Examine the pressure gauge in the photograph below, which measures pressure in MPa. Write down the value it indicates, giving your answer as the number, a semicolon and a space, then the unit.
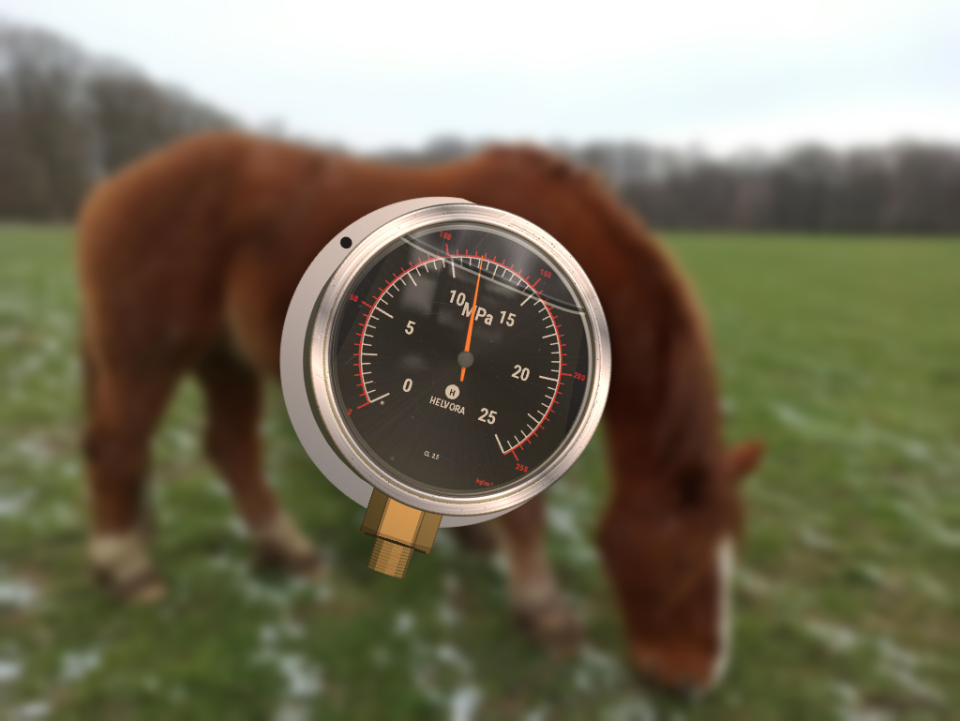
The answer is 11.5; MPa
